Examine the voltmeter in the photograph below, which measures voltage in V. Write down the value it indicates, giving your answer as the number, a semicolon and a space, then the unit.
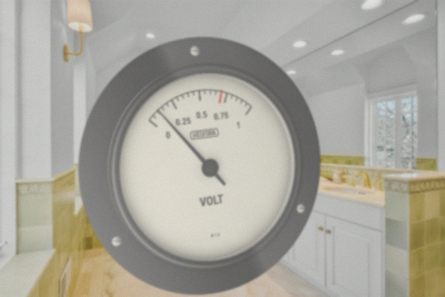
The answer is 0.1; V
